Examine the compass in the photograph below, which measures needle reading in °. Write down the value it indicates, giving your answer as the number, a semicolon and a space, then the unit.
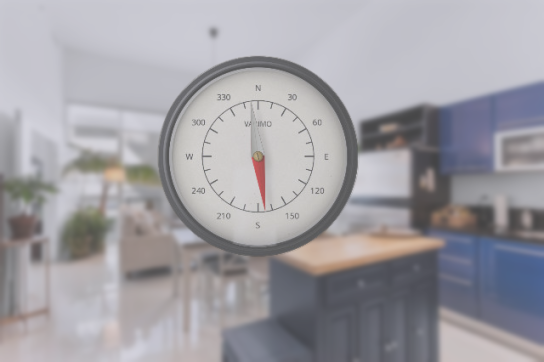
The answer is 172.5; °
